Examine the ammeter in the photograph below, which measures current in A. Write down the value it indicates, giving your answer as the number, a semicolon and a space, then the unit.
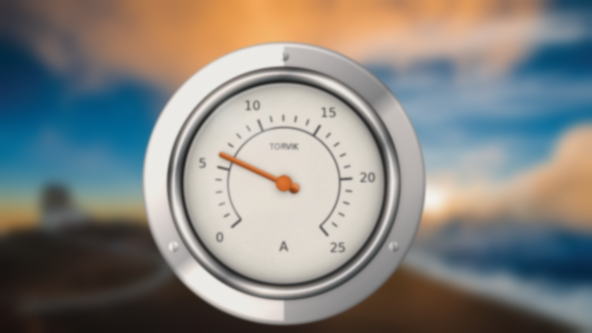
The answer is 6; A
